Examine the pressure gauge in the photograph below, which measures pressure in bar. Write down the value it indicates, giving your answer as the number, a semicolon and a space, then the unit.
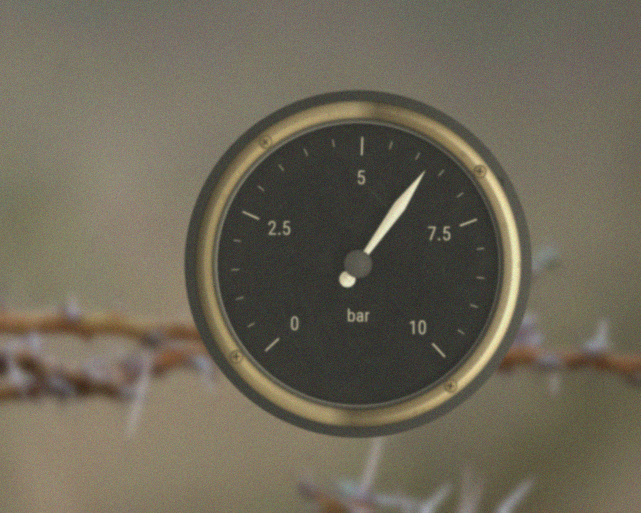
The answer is 6.25; bar
